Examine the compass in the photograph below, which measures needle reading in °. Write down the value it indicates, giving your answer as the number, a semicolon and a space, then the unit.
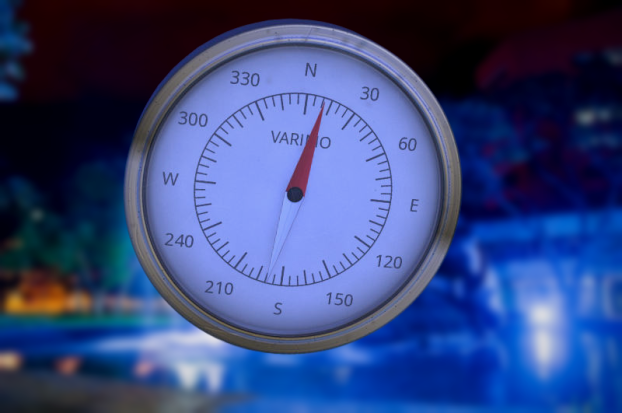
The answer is 10; °
